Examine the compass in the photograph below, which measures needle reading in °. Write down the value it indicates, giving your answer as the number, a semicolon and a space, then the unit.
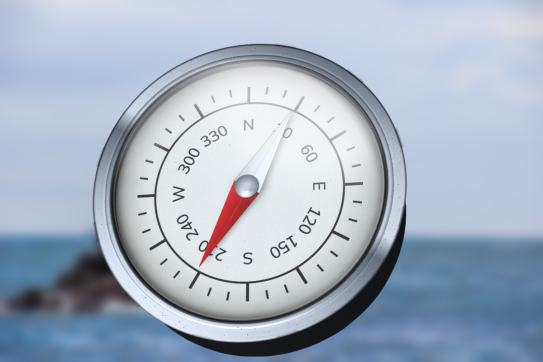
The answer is 210; °
